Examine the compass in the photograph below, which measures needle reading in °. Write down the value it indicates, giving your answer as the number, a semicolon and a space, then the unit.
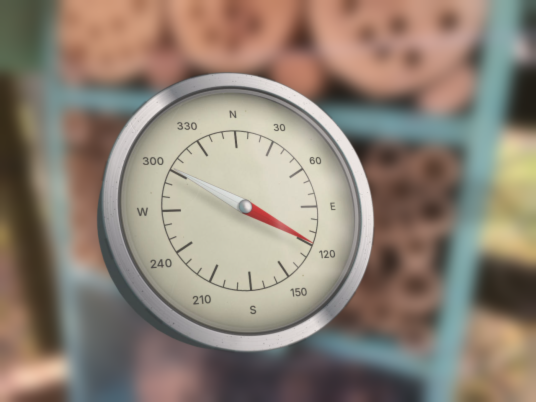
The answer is 120; °
